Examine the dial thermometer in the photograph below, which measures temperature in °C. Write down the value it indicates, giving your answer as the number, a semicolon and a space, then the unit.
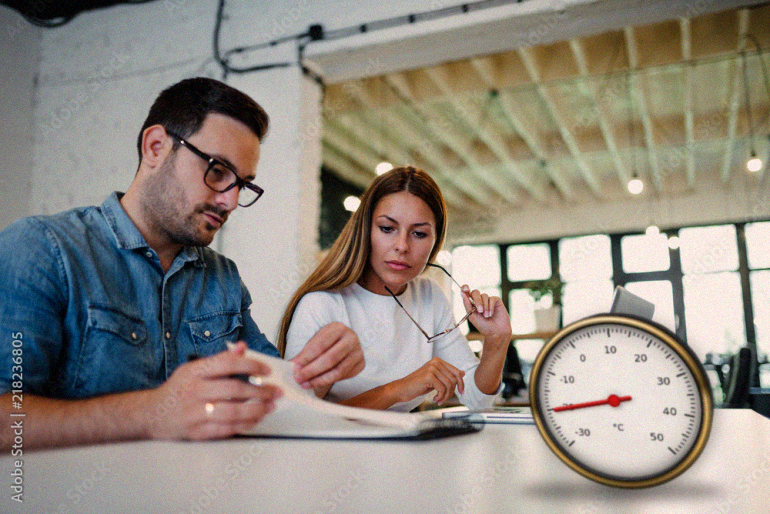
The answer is -20; °C
